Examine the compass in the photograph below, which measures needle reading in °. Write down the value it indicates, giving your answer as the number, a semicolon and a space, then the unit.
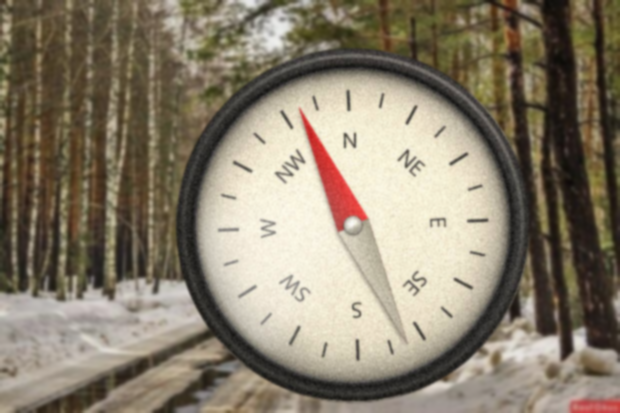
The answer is 337.5; °
